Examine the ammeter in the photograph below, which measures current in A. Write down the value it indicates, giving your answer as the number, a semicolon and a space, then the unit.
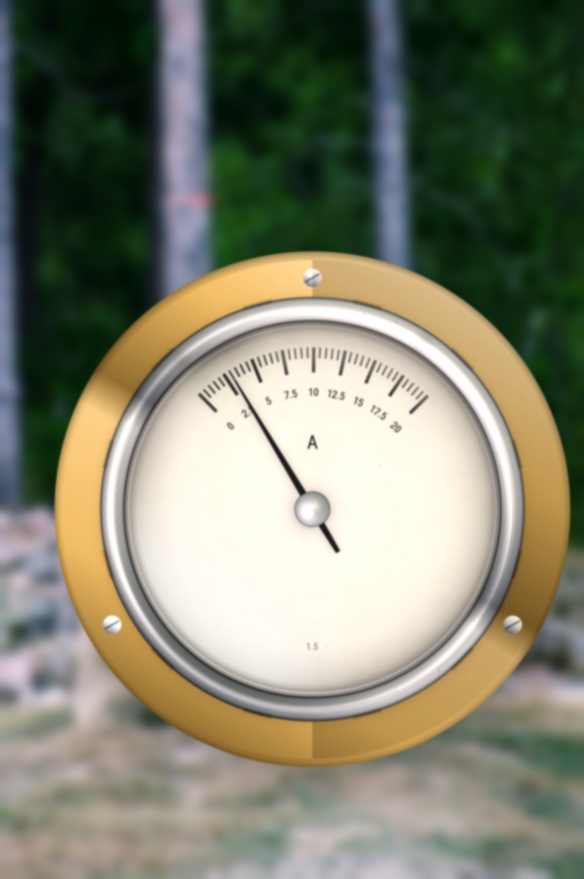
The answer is 3; A
